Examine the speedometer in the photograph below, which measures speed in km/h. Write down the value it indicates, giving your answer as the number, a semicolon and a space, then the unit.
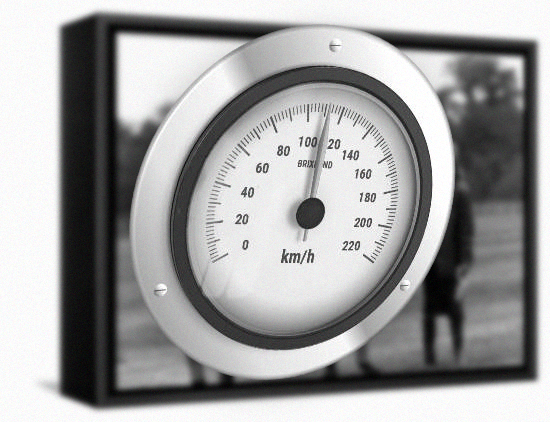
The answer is 110; km/h
